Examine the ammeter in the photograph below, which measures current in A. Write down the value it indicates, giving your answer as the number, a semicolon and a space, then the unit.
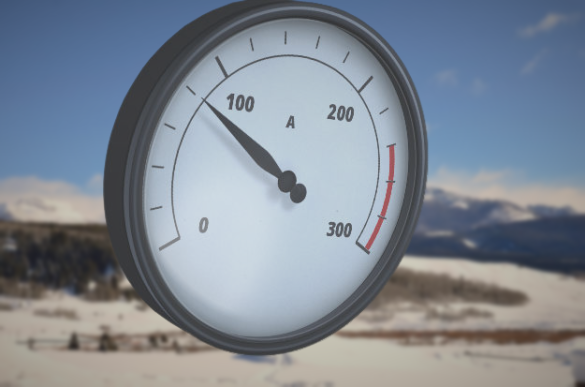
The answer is 80; A
